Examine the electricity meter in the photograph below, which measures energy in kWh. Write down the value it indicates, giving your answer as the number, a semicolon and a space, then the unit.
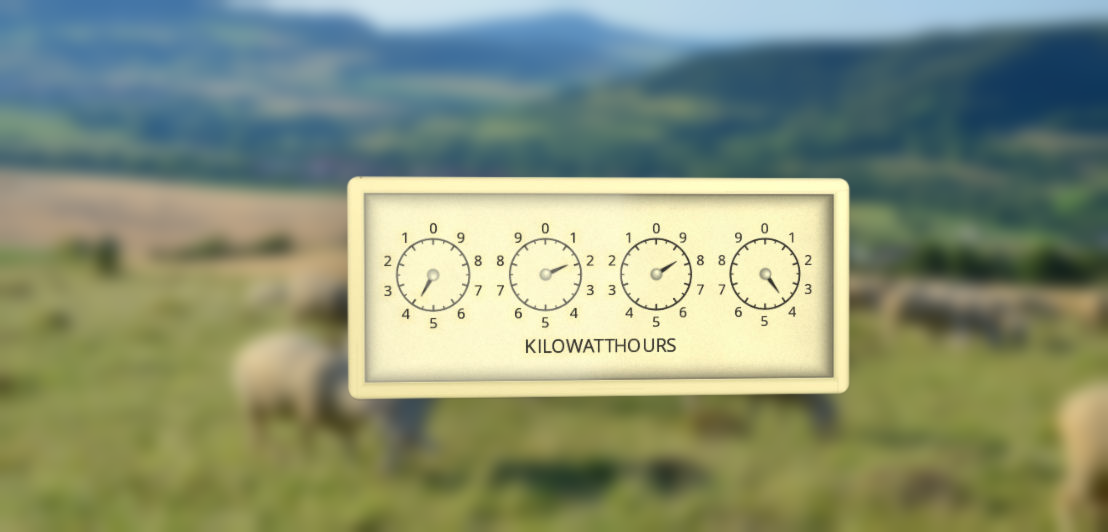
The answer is 4184; kWh
